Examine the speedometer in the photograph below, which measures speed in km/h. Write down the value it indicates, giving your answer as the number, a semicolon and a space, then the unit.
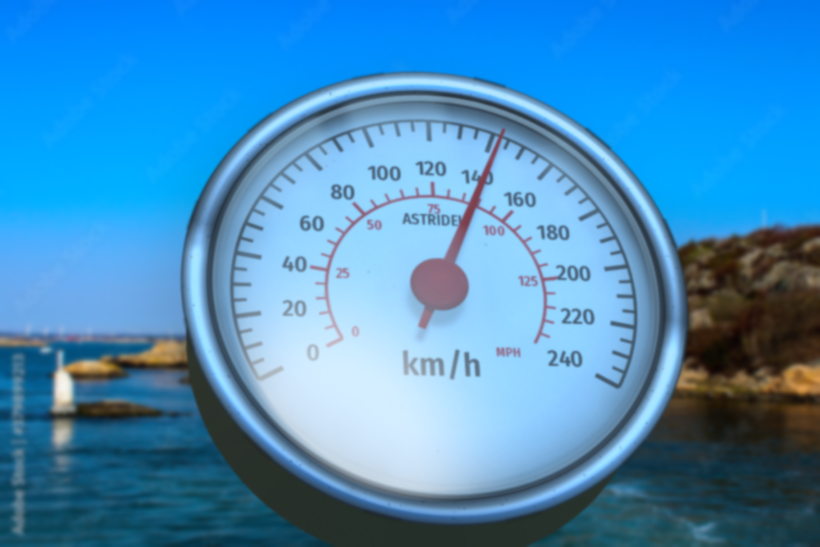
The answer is 142.5; km/h
